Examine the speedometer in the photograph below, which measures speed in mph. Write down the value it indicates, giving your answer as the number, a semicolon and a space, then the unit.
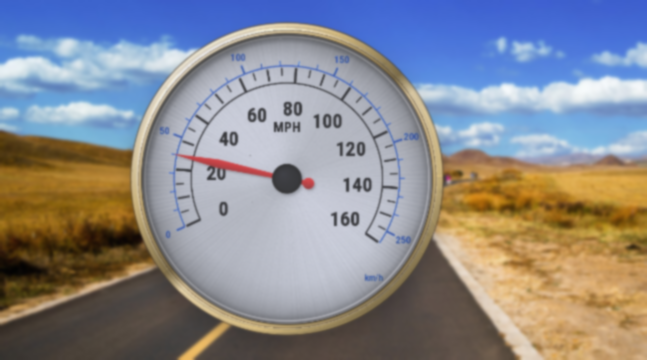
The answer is 25; mph
